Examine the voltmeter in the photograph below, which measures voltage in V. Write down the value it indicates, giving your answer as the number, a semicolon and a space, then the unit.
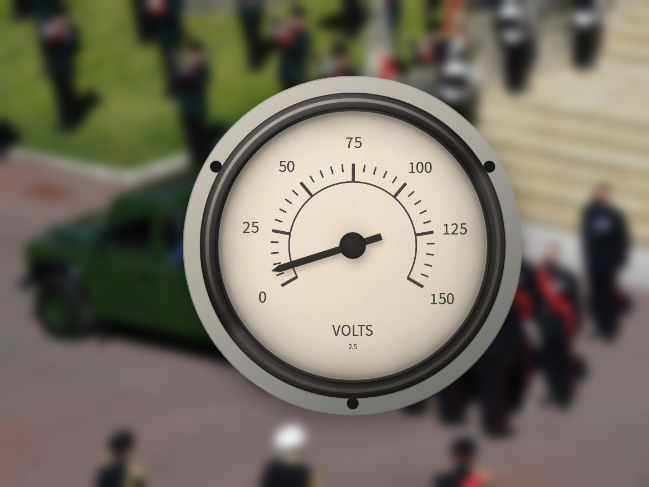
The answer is 7.5; V
